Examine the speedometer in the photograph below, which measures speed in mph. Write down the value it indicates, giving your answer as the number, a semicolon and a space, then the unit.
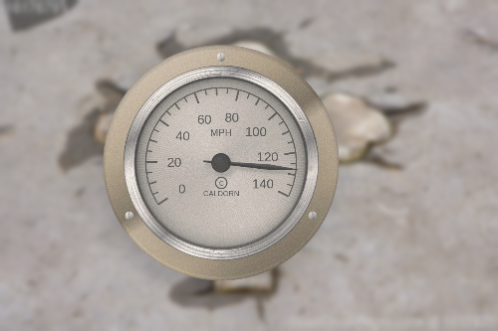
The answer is 127.5; mph
